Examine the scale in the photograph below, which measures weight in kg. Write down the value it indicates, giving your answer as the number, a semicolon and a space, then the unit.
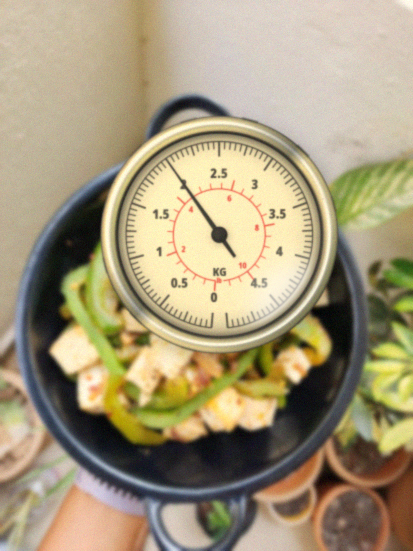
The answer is 2; kg
